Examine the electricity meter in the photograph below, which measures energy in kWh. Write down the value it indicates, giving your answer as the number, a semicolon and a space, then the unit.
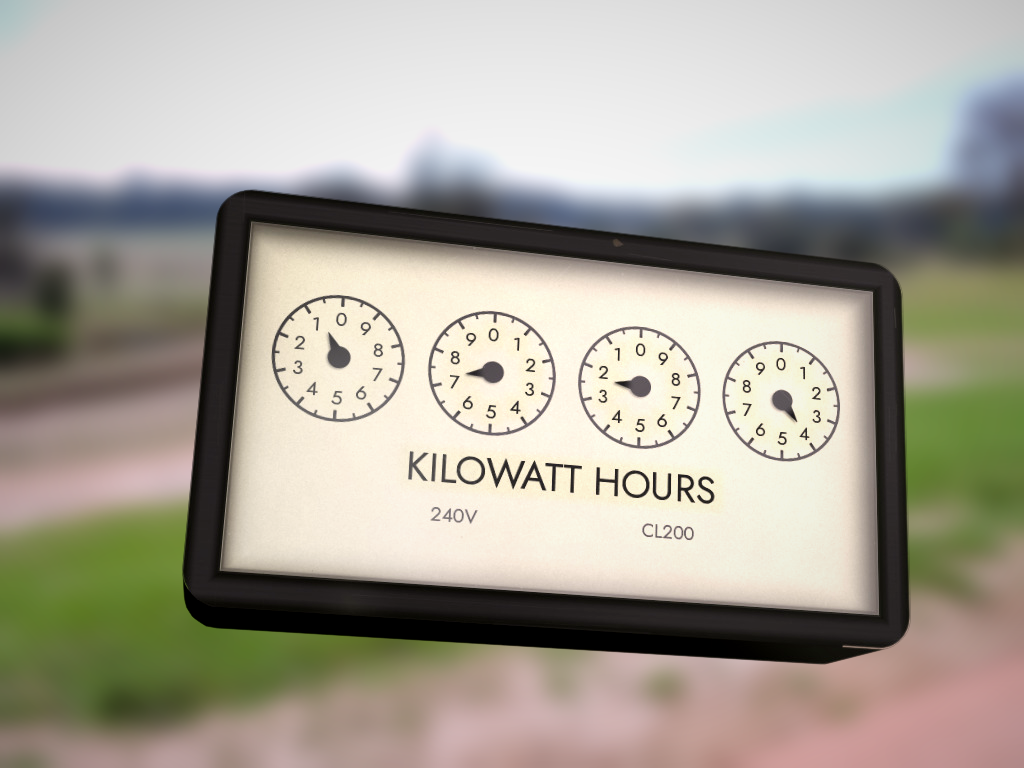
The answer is 724; kWh
